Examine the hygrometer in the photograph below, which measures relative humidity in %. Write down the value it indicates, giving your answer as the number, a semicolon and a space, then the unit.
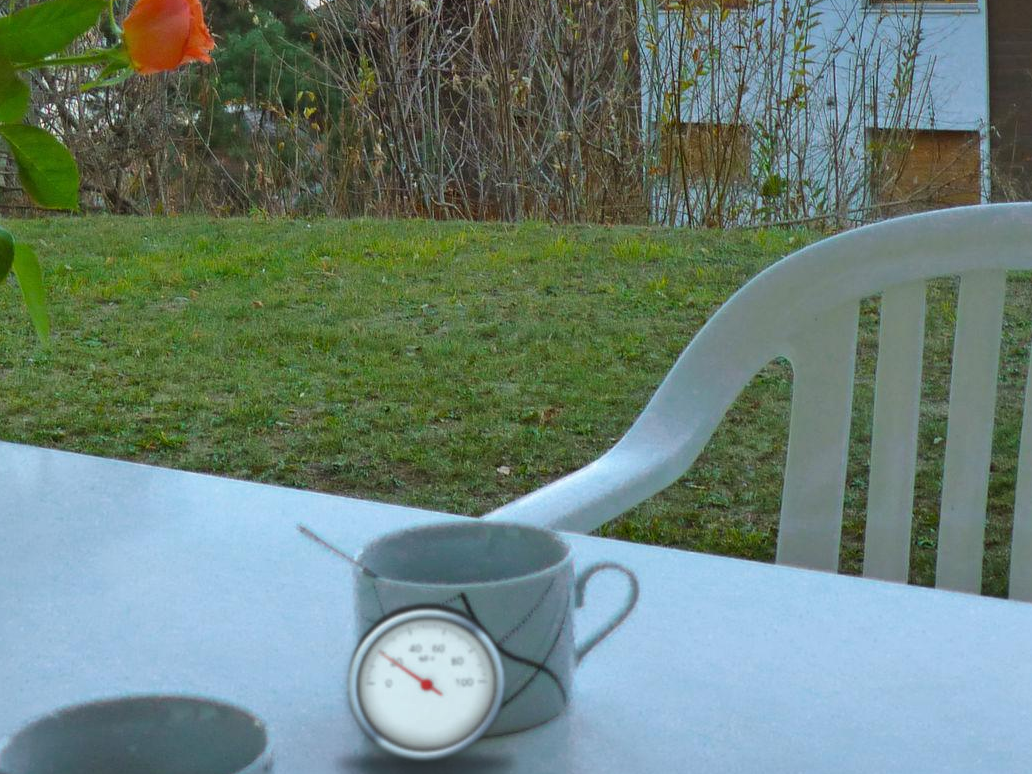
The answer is 20; %
